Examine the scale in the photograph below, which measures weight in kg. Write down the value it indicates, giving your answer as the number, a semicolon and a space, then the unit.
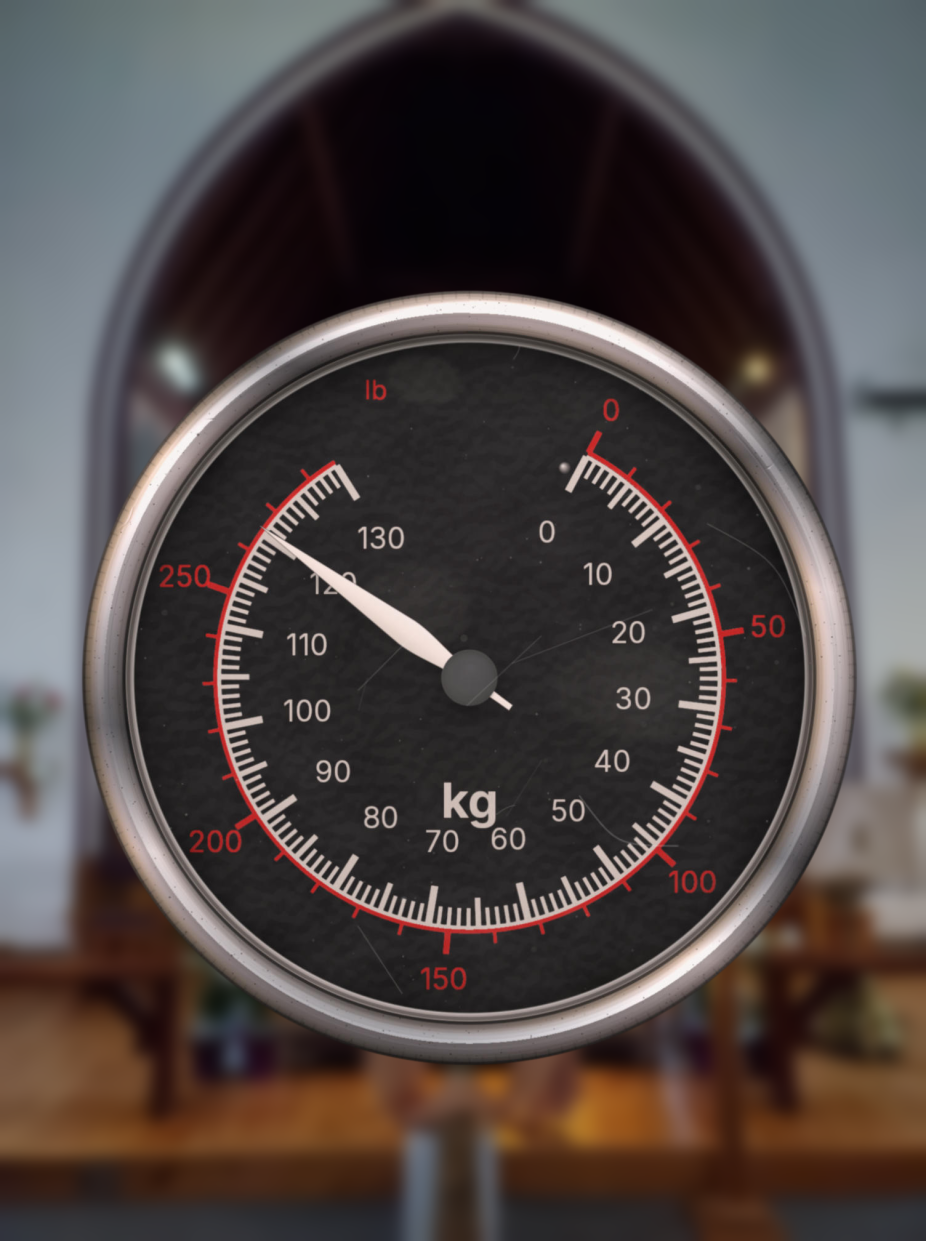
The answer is 120.5; kg
